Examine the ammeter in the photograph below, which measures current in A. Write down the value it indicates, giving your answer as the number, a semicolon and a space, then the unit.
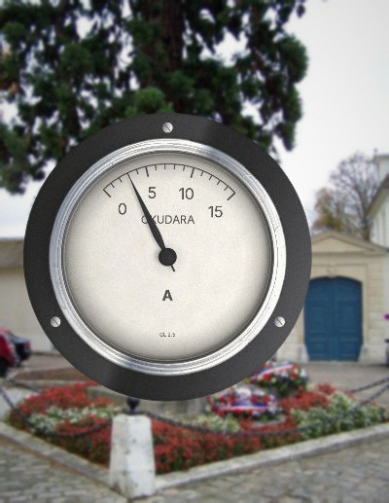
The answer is 3; A
